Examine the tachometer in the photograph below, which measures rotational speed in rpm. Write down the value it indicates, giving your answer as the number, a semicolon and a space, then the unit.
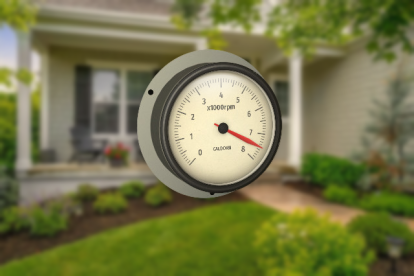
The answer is 7500; rpm
